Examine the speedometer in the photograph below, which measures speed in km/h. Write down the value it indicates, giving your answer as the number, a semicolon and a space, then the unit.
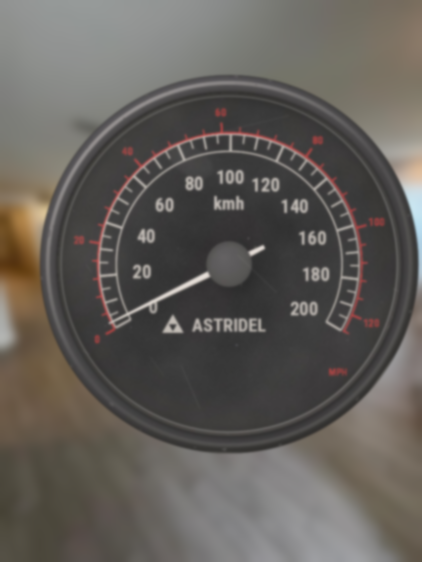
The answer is 2.5; km/h
